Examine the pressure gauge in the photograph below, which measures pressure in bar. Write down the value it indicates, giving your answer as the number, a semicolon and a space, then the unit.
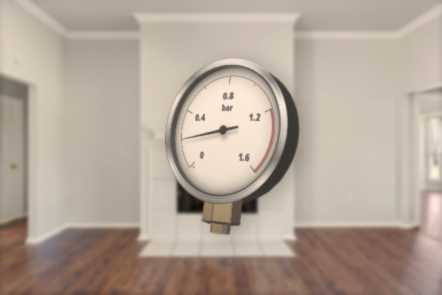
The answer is 0.2; bar
